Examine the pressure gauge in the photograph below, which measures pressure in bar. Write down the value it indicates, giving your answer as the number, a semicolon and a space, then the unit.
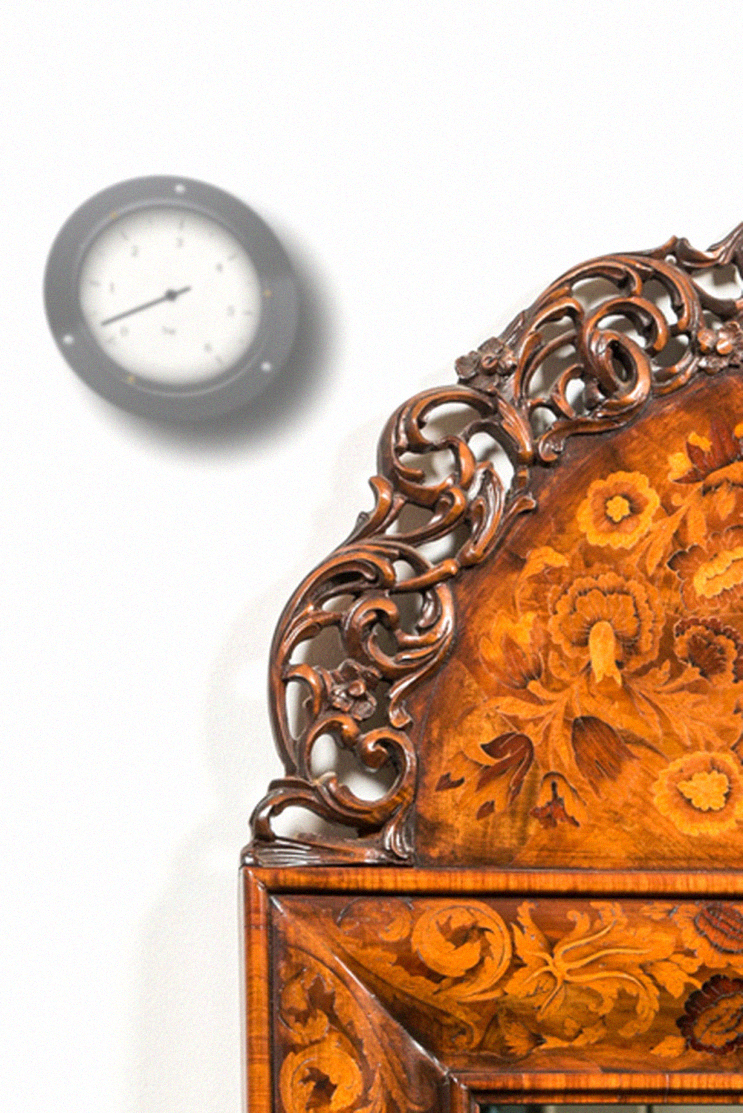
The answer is 0.25; bar
